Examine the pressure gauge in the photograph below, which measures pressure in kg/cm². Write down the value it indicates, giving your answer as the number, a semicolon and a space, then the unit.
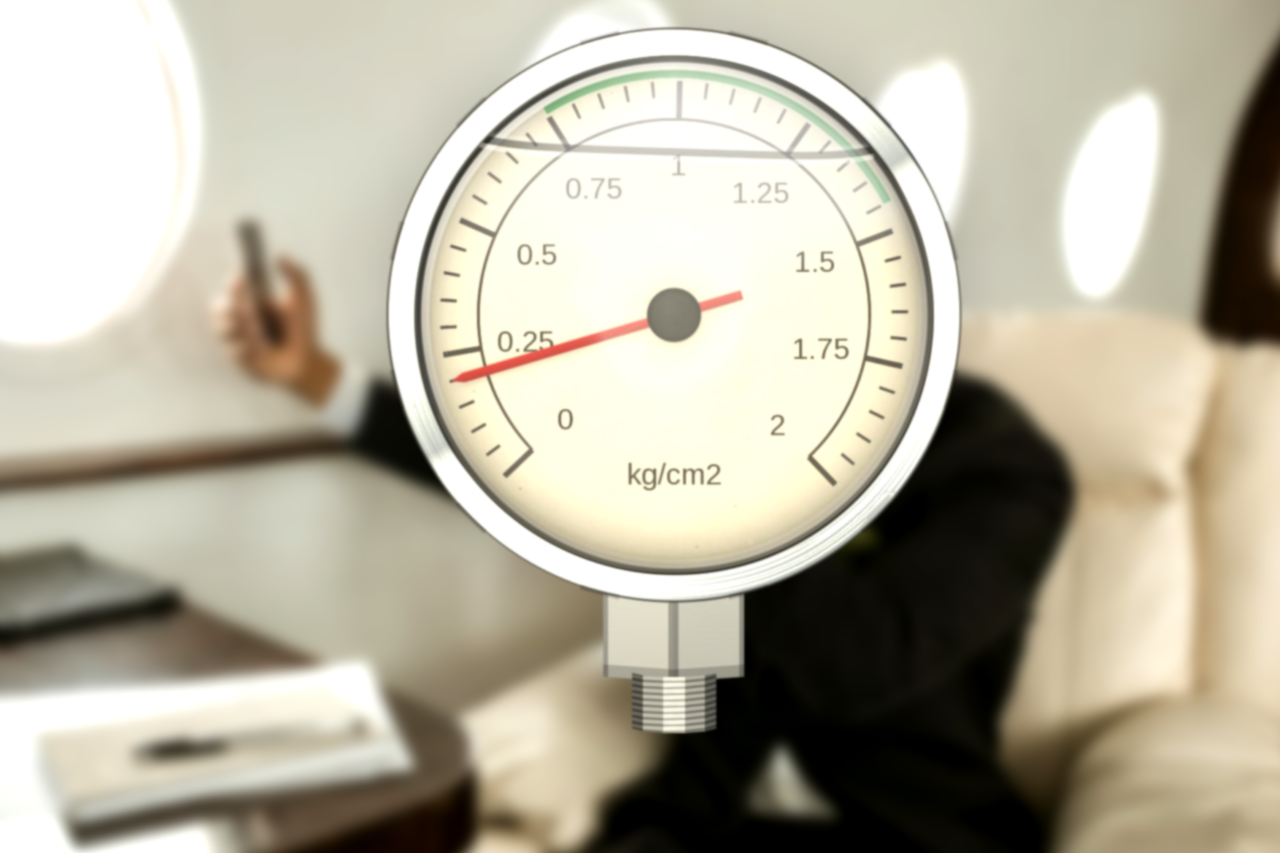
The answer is 0.2; kg/cm²
